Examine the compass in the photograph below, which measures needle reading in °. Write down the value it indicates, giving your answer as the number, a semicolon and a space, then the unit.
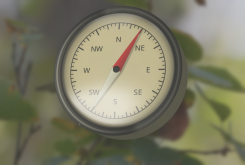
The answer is 30; °
